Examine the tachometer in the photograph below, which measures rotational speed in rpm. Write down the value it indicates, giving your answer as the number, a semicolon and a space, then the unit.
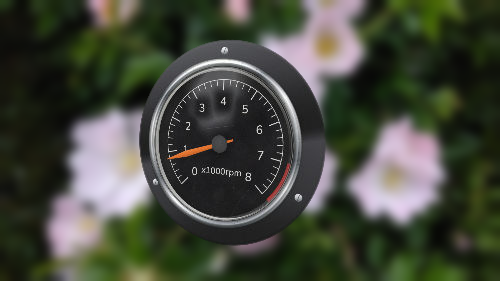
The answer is 800; rpm
